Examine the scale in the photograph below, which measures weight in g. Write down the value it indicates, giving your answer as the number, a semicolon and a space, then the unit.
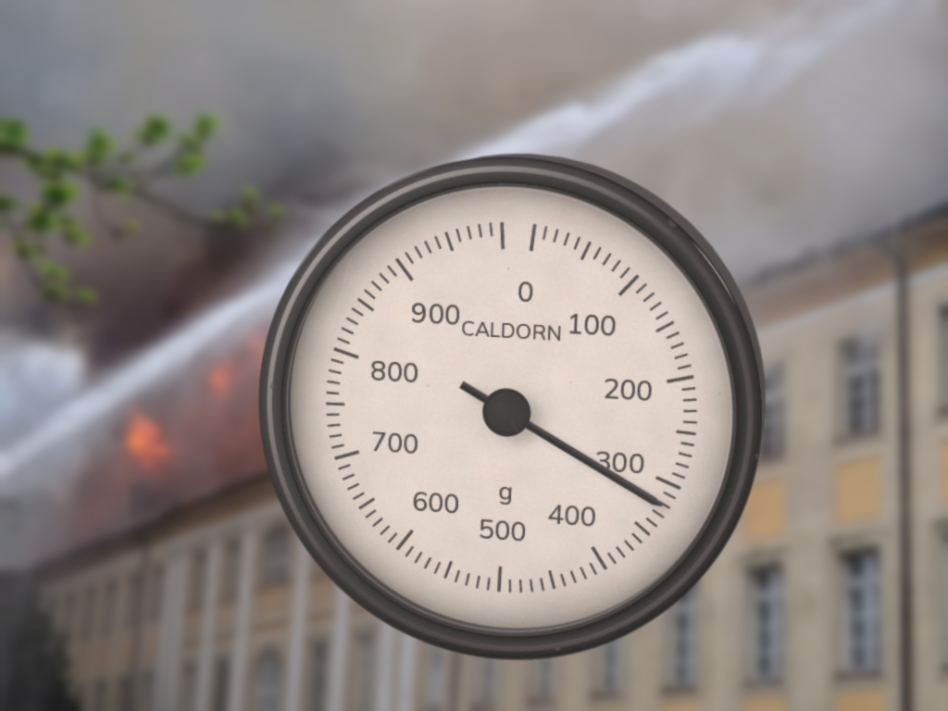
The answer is 320; g
